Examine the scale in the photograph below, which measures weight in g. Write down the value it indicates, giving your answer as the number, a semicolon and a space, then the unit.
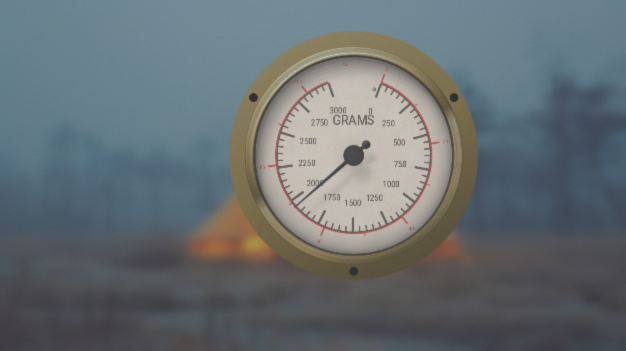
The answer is 1950; g
